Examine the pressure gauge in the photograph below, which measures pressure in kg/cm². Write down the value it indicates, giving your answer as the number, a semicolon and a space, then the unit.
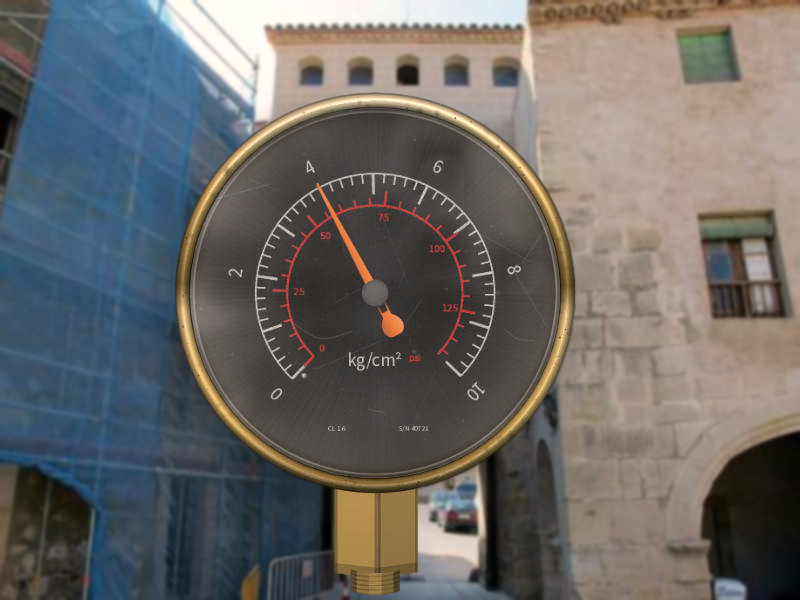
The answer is 4; kg/cm²
